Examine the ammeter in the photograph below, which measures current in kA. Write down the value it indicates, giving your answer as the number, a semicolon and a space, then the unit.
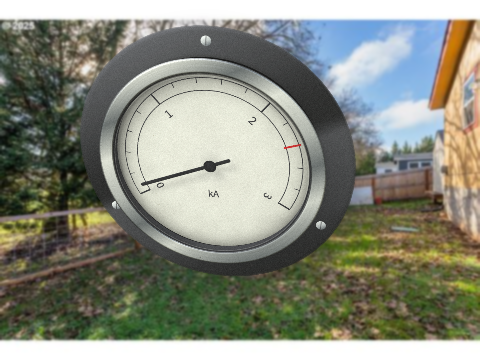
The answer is 0.1; kA
